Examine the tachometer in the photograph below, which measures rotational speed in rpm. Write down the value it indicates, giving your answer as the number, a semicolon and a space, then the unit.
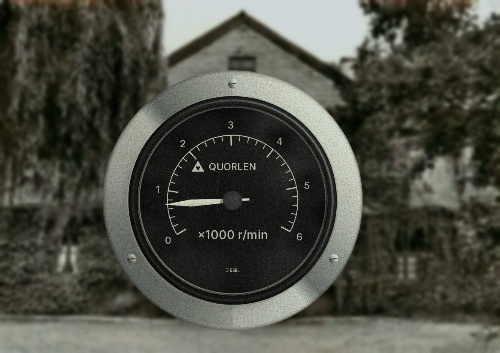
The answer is 700; rpm
